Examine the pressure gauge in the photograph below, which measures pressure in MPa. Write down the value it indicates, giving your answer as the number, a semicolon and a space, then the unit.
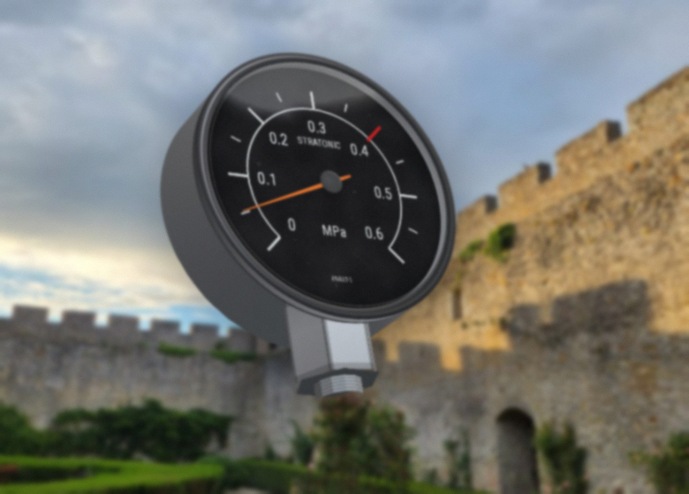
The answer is 0.05; MPa
